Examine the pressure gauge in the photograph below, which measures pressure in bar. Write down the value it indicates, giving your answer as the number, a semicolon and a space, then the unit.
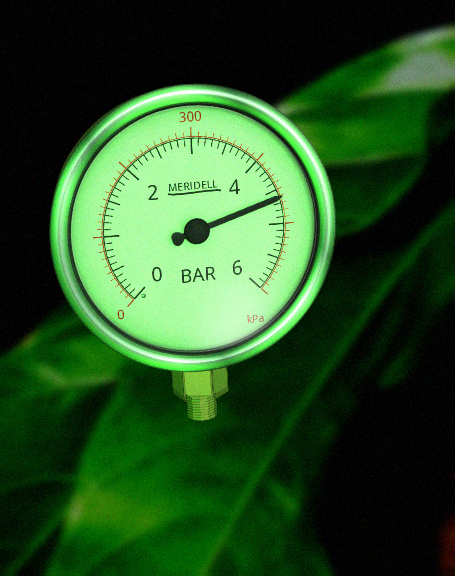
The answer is 4.6; bar
